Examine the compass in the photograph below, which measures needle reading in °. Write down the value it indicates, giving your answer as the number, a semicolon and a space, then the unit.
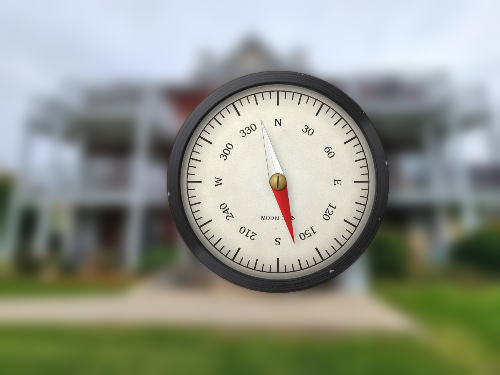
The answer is 165; °
